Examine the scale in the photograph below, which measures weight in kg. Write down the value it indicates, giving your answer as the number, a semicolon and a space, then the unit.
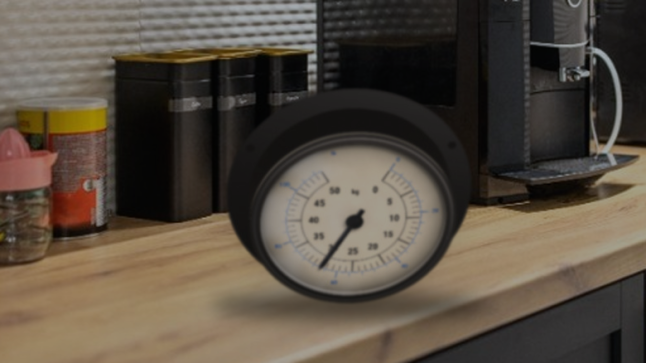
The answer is 30; kg
